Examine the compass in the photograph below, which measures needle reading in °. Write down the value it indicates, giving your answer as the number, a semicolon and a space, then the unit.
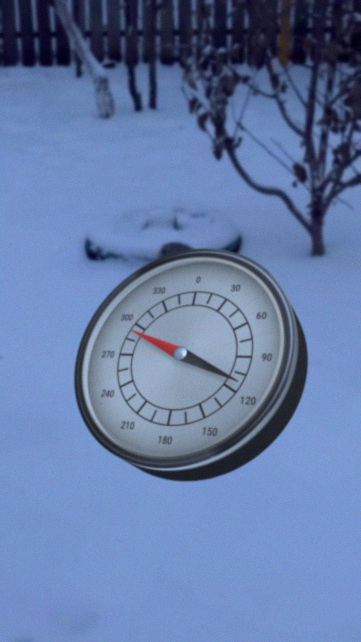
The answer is 292.5; °
